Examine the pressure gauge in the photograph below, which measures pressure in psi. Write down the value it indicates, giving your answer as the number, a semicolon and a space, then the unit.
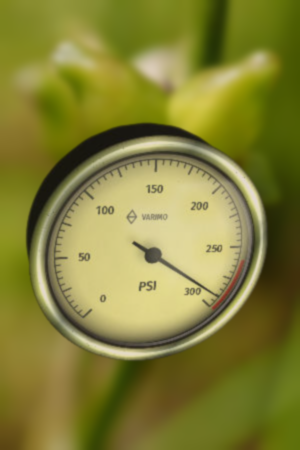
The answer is 290; psi
